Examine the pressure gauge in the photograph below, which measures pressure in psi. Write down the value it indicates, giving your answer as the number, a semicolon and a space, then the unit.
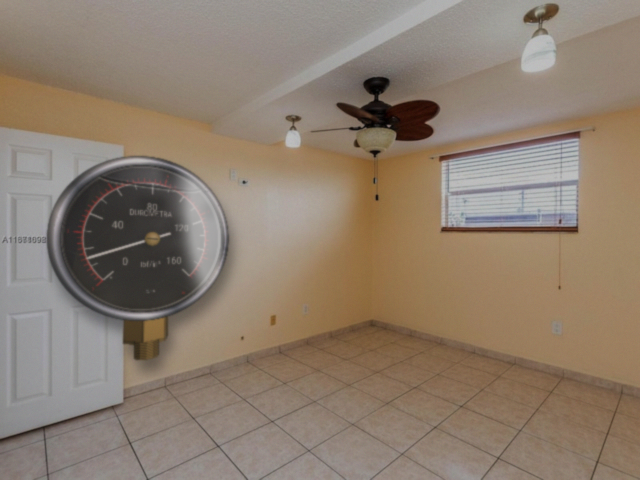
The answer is 15; psi
